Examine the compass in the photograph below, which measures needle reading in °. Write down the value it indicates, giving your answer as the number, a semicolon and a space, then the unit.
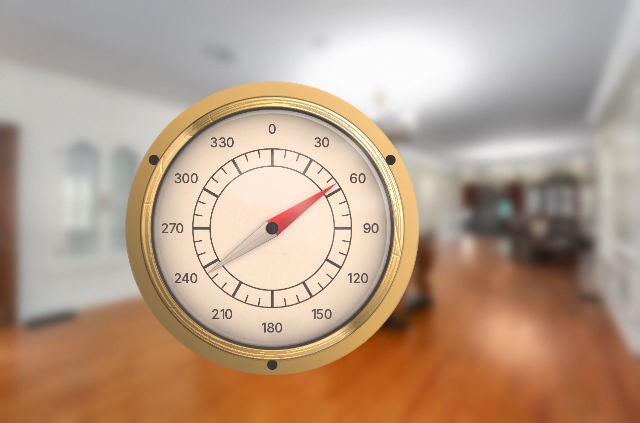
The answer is 55; °
